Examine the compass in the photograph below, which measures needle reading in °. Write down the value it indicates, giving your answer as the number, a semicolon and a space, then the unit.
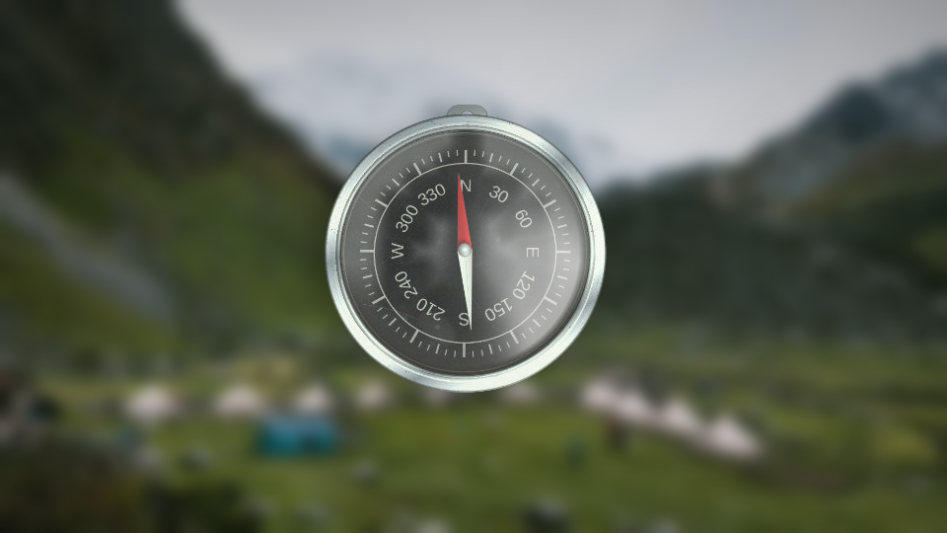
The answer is 355; °
